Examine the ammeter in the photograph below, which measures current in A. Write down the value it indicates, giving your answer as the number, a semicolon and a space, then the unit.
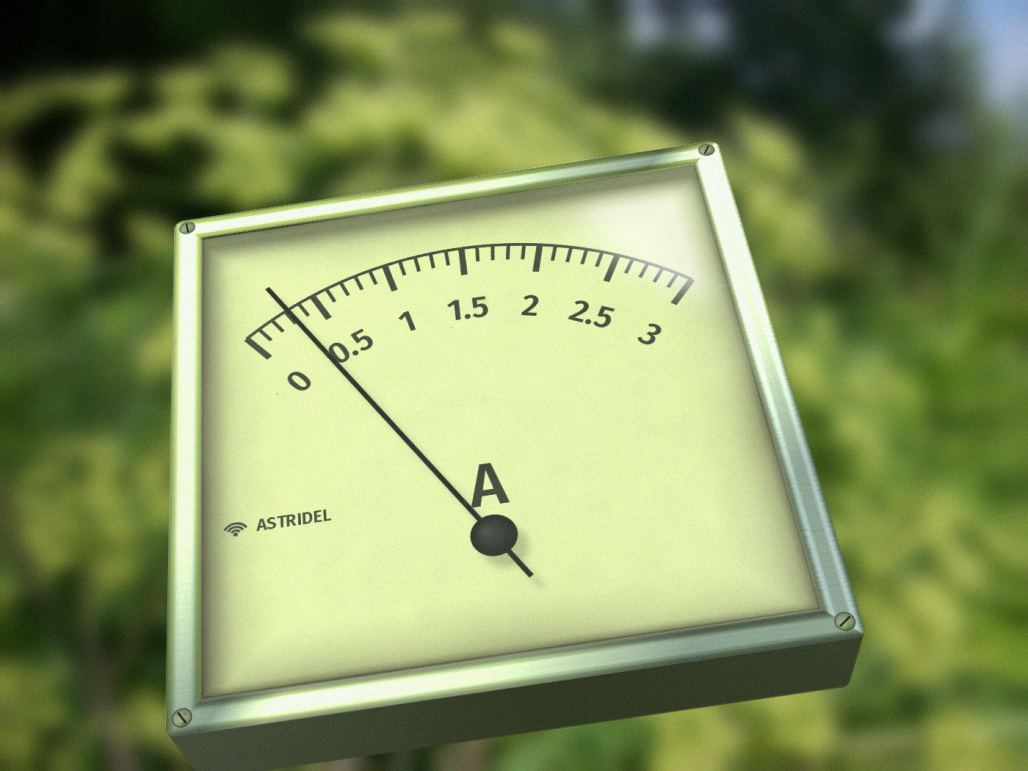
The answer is 0.3; A
